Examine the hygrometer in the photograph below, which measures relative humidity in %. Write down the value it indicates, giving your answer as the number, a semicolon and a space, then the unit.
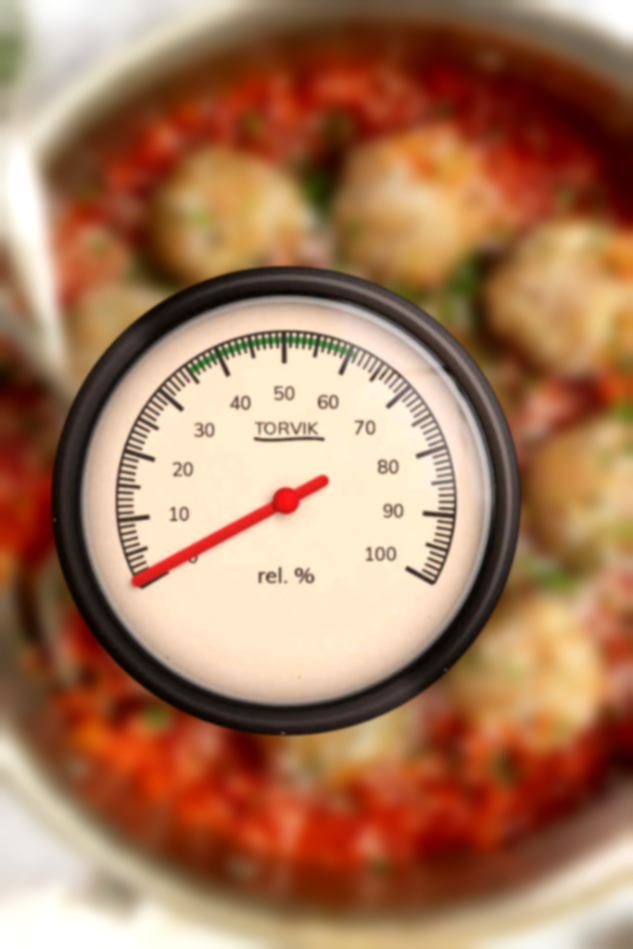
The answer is 1; %
